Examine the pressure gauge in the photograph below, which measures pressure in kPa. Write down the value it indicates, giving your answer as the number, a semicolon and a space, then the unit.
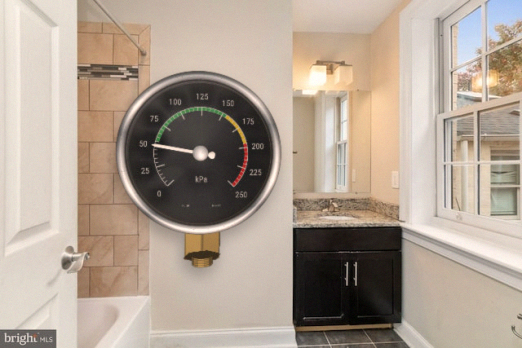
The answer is 50; kPa
